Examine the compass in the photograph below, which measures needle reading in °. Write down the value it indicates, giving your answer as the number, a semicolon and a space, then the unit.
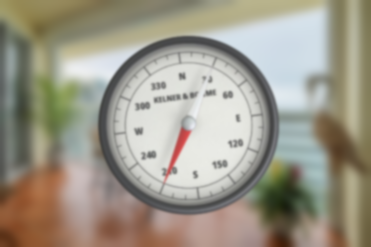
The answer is 210; °
